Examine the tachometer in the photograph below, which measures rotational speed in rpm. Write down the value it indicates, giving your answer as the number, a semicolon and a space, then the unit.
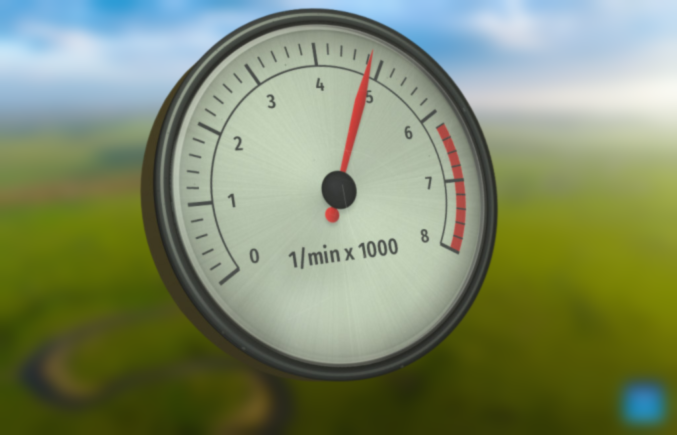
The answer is 4800; rpm
